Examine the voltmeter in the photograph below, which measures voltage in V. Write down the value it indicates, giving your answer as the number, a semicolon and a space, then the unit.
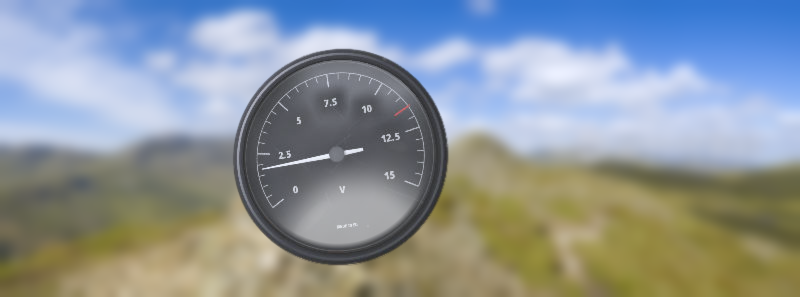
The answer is 1.75; V
